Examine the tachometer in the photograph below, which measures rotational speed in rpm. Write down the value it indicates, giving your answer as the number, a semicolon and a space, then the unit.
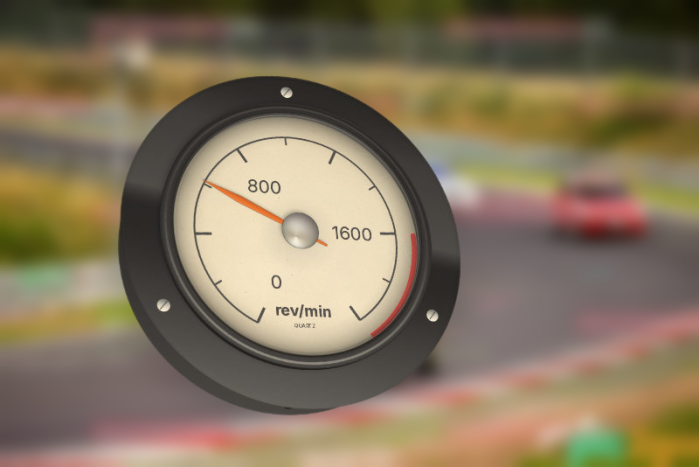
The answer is 600; rpm
